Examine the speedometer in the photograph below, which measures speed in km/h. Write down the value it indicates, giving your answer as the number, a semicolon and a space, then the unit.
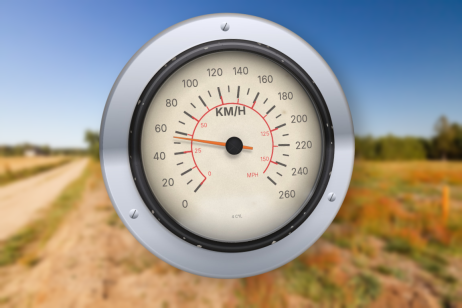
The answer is 55; km/h
